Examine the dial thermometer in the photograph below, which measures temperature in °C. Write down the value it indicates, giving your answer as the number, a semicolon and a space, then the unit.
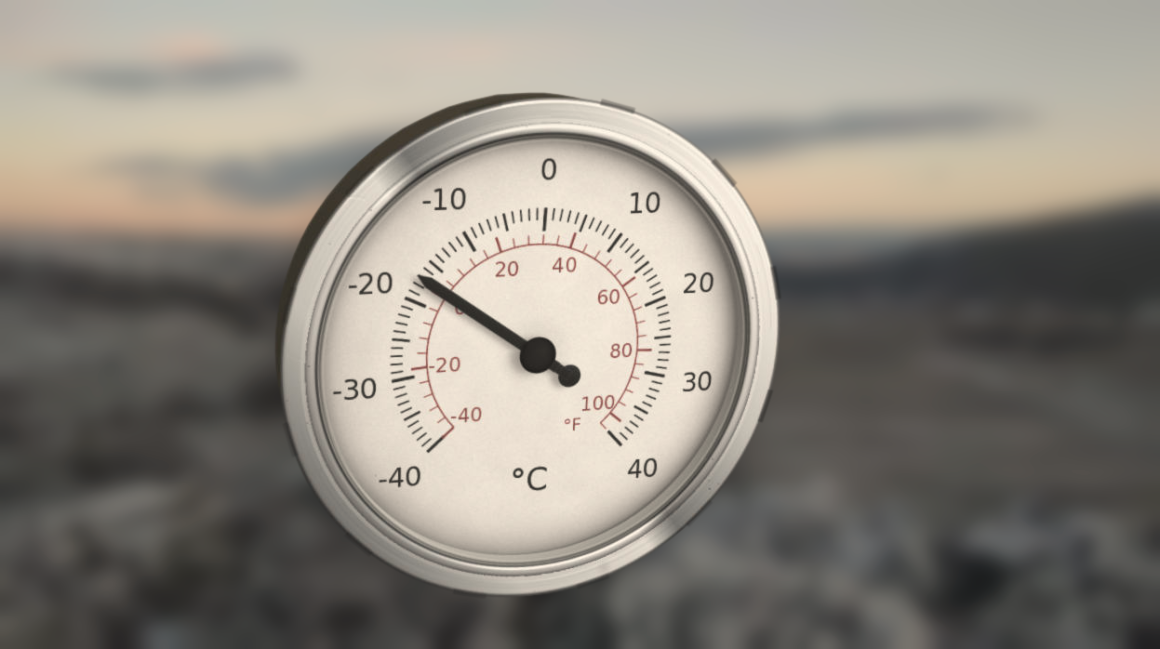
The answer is -17; °C
